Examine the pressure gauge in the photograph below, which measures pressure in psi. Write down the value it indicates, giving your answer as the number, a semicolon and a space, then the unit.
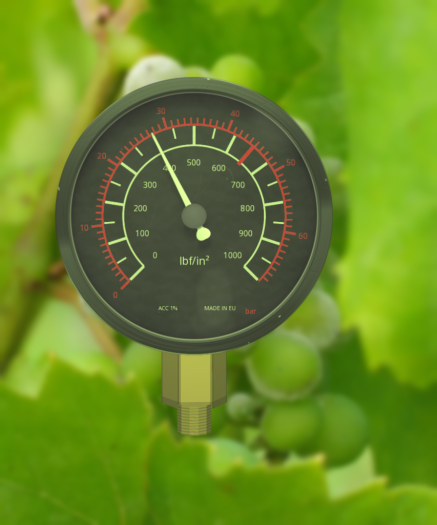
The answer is 400; psi
